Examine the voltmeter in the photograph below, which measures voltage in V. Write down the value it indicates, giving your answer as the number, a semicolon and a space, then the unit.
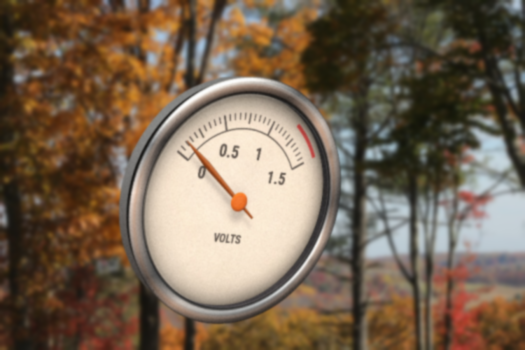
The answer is 0.1; V
